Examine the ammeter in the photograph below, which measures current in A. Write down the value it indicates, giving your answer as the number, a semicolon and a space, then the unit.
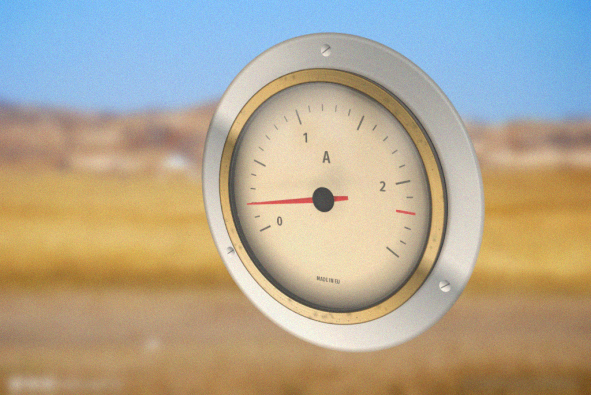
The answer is 0.2; A
